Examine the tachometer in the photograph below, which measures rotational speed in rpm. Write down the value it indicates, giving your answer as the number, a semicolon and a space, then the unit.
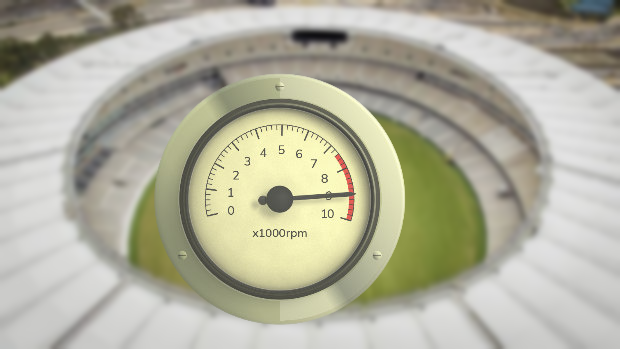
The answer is 9000; rpm
